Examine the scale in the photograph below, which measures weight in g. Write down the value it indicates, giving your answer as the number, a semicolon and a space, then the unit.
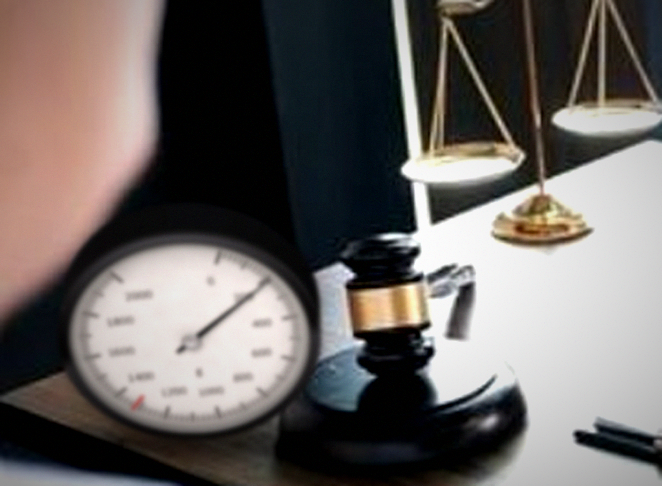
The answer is 200; g
